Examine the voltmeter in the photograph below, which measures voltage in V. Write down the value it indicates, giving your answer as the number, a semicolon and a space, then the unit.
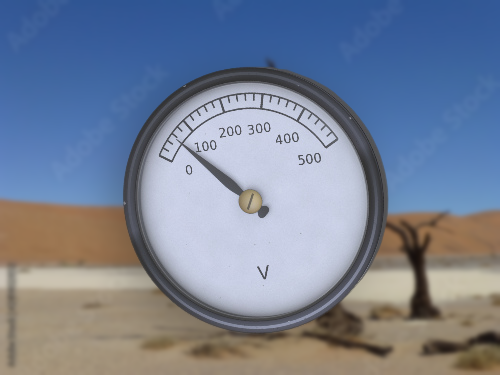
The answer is 60; V
